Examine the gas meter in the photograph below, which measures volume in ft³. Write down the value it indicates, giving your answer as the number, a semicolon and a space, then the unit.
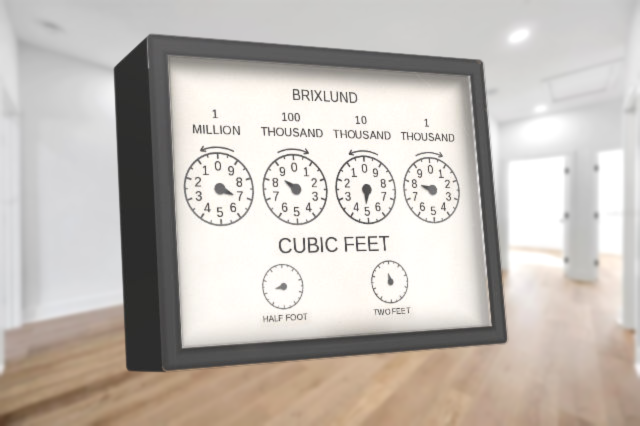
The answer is 684800; ft³
